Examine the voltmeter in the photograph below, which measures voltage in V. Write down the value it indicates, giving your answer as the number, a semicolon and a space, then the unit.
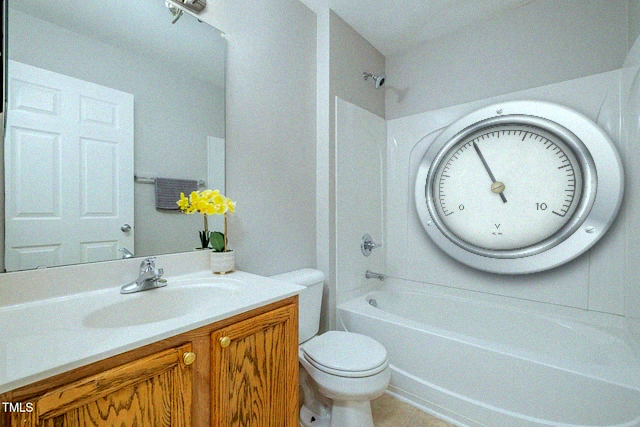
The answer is 4; V
